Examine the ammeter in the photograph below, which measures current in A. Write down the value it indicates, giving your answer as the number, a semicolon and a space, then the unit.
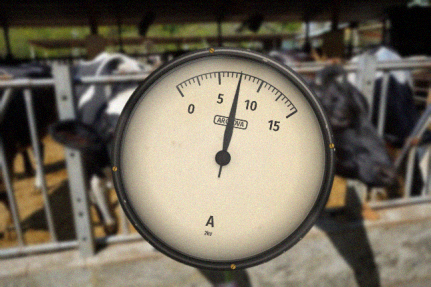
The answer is 7.5; A
